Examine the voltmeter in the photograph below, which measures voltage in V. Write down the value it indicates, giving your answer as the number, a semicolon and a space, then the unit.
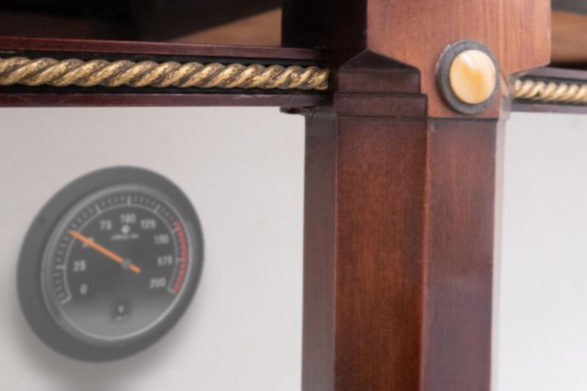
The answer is 50; V
